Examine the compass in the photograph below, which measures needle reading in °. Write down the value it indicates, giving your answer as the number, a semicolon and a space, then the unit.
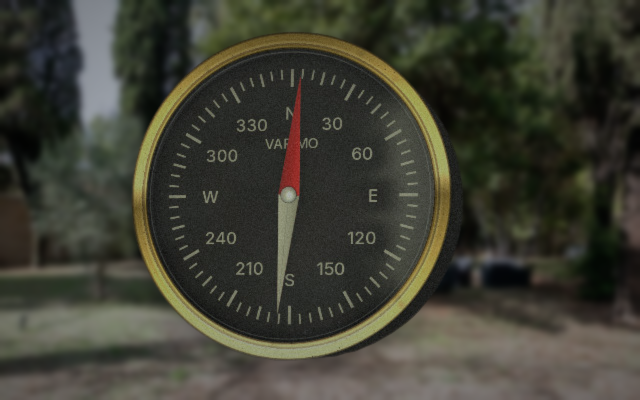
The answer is 5; °
